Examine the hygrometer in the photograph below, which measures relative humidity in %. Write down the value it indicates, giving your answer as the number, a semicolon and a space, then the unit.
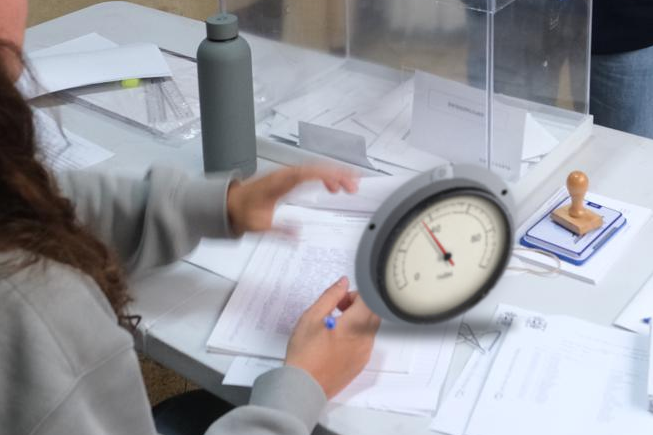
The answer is 36; %
